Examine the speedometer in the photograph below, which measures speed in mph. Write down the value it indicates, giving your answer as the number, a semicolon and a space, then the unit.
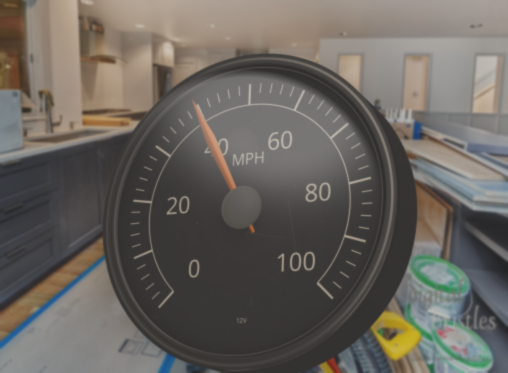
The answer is 40; mph
